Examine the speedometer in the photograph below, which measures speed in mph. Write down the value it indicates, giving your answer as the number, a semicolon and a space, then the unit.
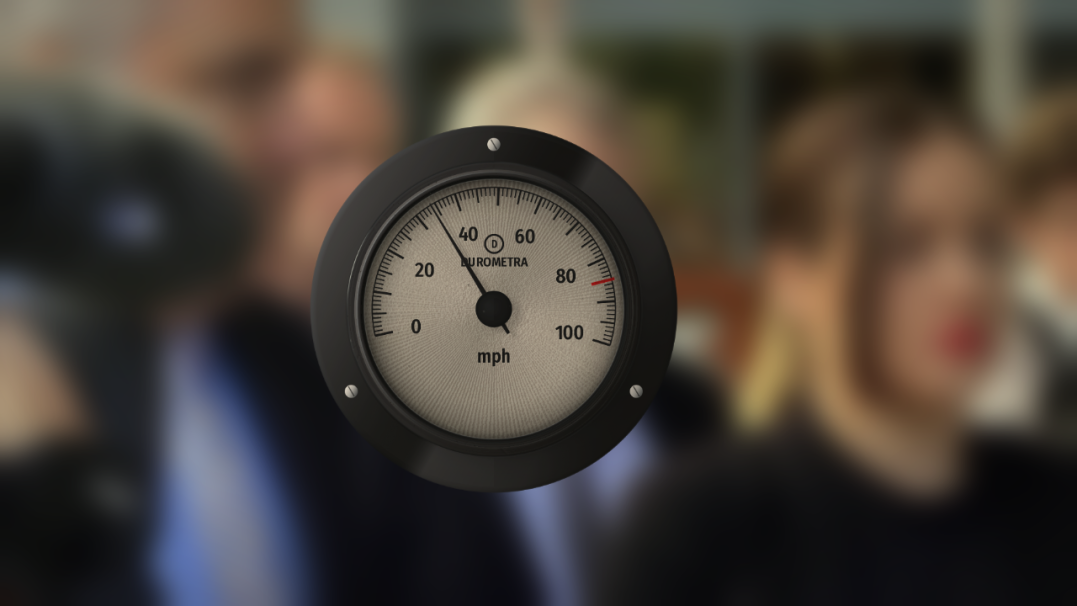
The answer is 34; mph
